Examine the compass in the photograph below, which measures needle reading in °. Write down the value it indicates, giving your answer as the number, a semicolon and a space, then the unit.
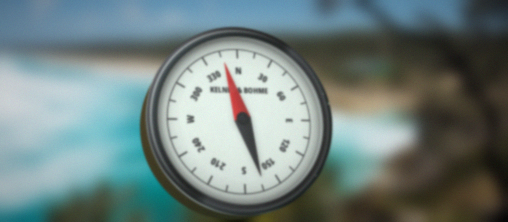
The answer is 345; °
